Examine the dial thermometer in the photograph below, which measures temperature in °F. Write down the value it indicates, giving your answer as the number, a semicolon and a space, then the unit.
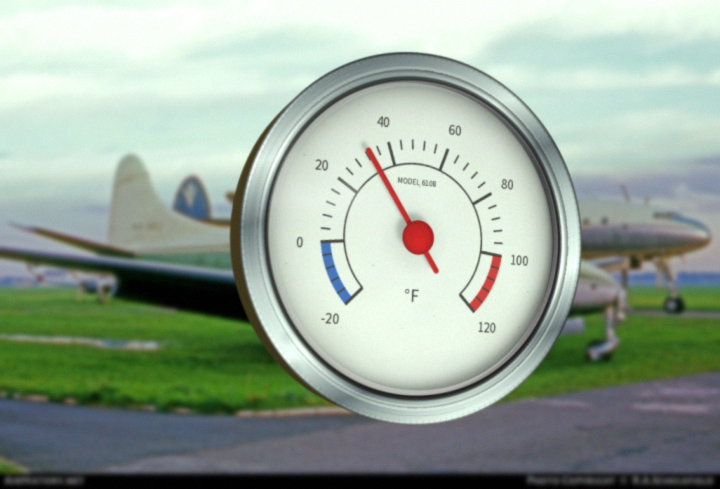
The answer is 32; °F
